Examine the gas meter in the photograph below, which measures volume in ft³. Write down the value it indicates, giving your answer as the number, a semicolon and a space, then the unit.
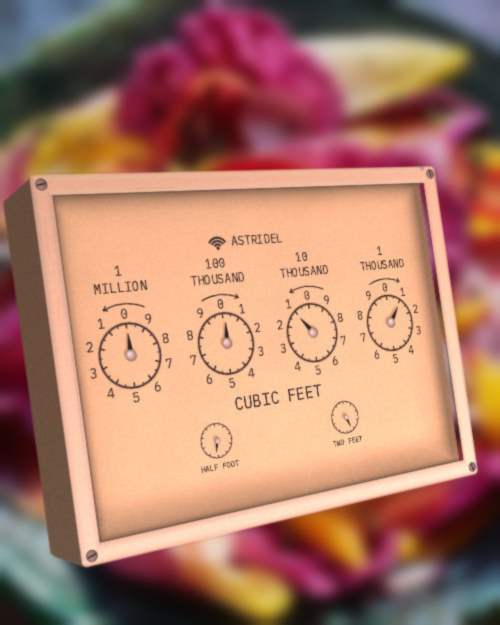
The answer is 1100; ft³
